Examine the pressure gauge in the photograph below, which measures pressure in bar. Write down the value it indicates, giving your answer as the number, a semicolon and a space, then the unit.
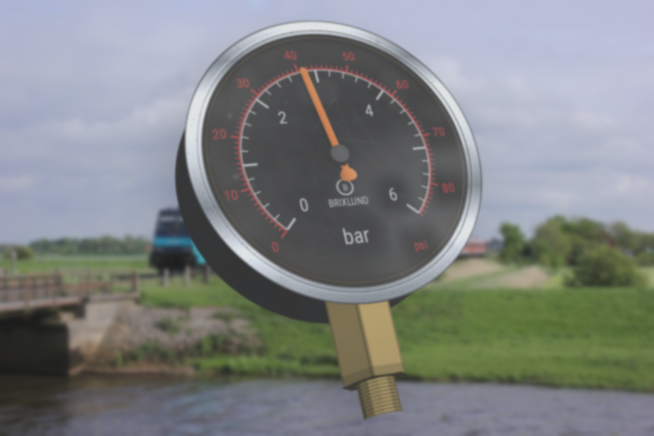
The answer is 2.8; bar
